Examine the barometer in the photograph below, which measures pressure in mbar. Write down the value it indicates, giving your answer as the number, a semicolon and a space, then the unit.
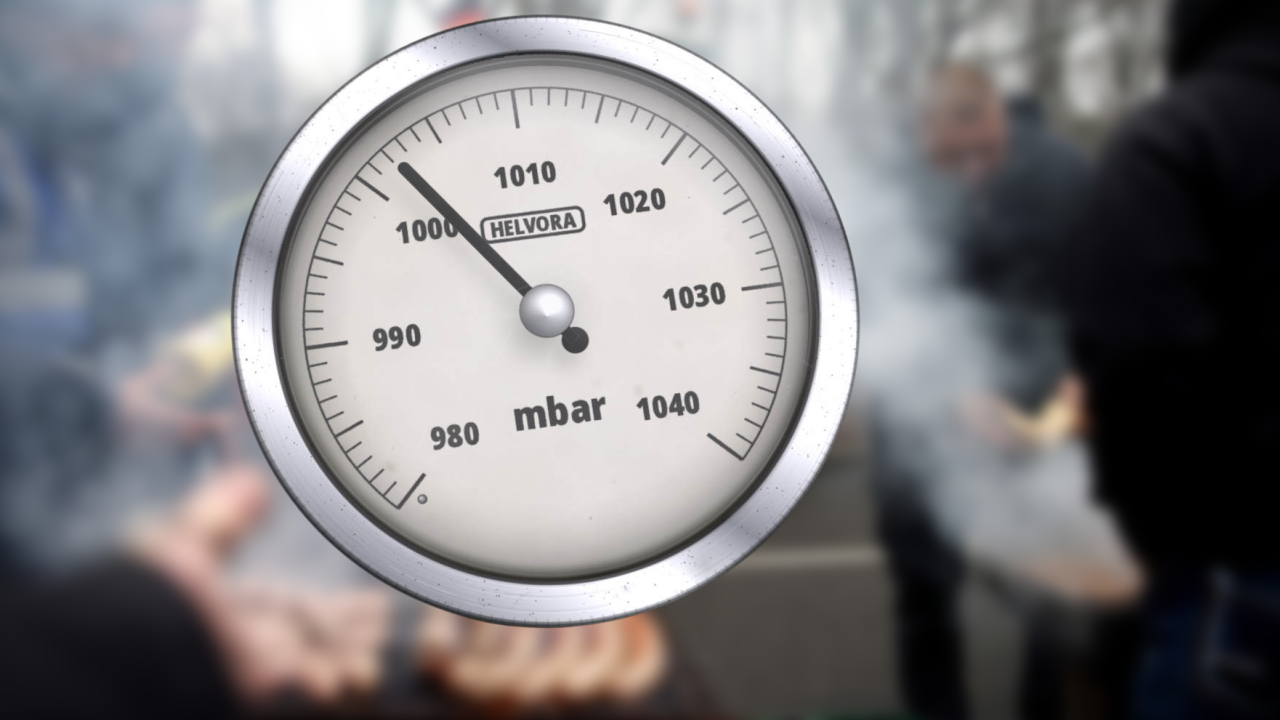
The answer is 1002; mbar
